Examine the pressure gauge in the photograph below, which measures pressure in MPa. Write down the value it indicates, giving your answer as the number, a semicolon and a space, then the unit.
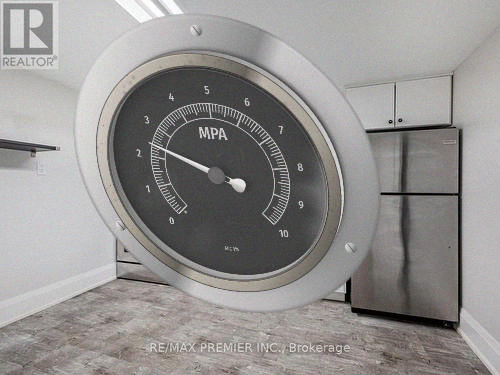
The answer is 2.5; MPa
